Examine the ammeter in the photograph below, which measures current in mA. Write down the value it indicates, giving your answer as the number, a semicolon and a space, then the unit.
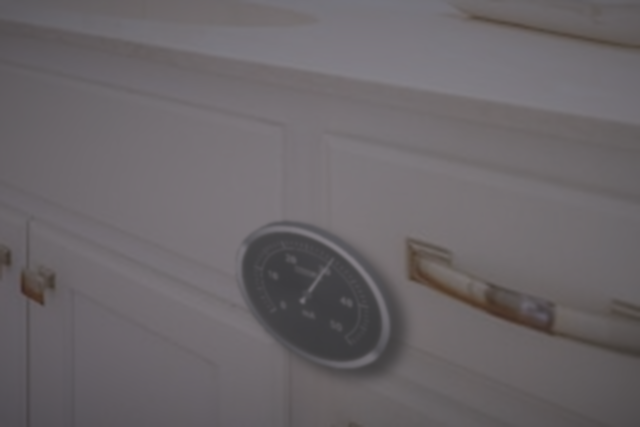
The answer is 30; mA
